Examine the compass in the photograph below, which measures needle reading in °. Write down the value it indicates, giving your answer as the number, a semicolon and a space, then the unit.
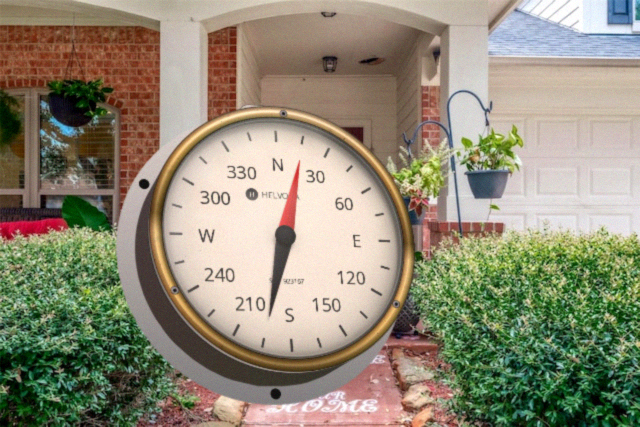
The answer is 15; °
